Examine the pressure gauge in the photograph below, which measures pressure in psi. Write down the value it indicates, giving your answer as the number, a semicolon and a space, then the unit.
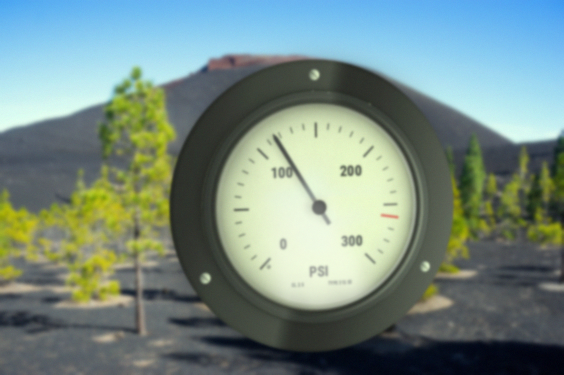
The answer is 115; psi
